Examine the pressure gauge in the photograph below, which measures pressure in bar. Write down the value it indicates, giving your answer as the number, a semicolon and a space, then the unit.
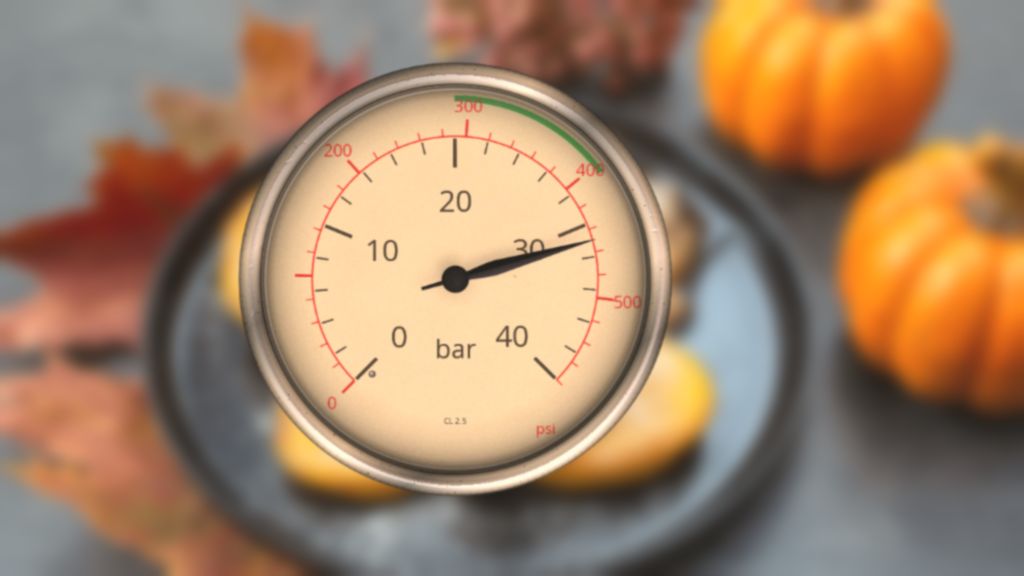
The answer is 31; bar
